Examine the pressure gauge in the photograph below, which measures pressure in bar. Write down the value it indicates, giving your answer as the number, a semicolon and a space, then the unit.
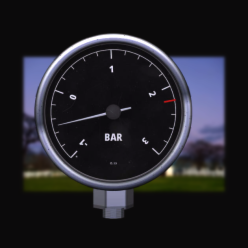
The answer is -0.5; bar
